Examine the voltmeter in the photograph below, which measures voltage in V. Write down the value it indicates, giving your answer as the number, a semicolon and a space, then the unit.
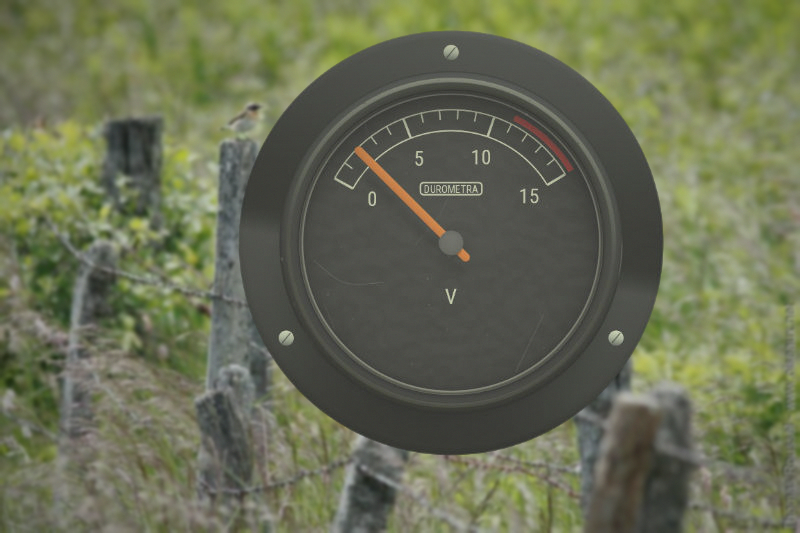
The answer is 2; V
